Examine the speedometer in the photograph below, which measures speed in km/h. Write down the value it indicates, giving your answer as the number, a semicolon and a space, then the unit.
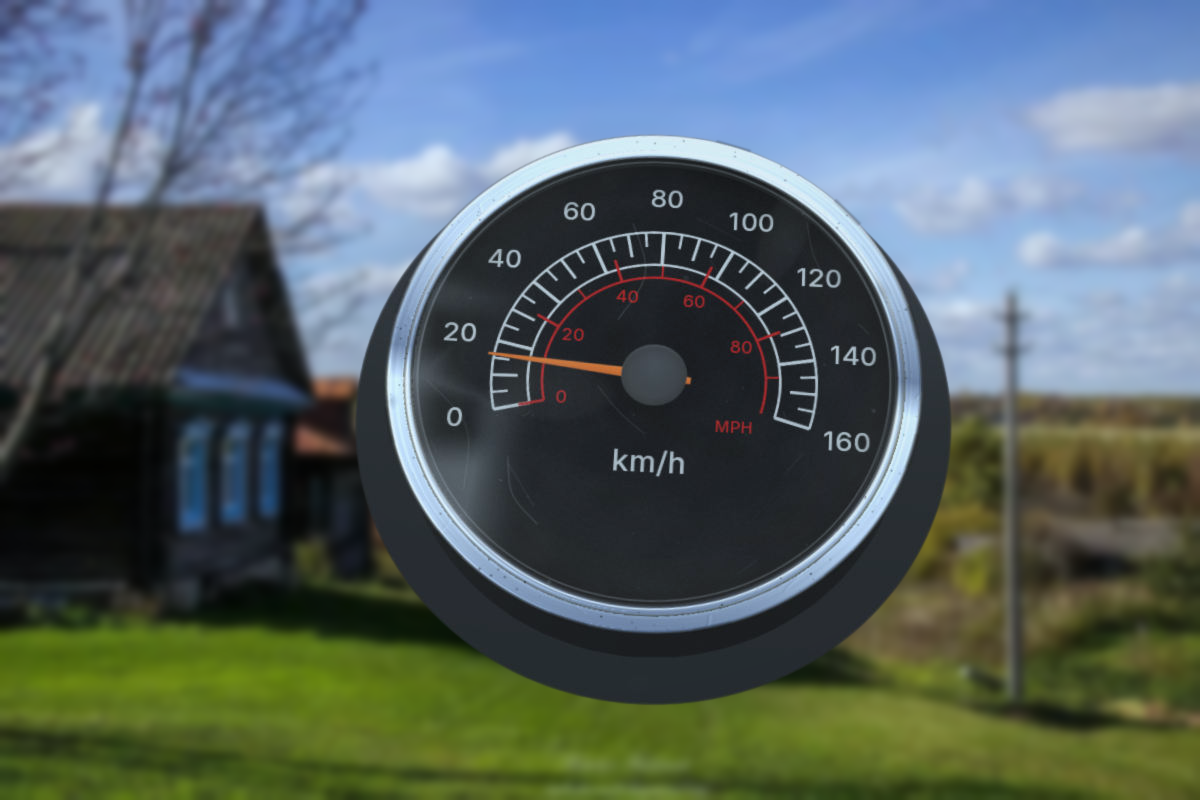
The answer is 15; km/h
